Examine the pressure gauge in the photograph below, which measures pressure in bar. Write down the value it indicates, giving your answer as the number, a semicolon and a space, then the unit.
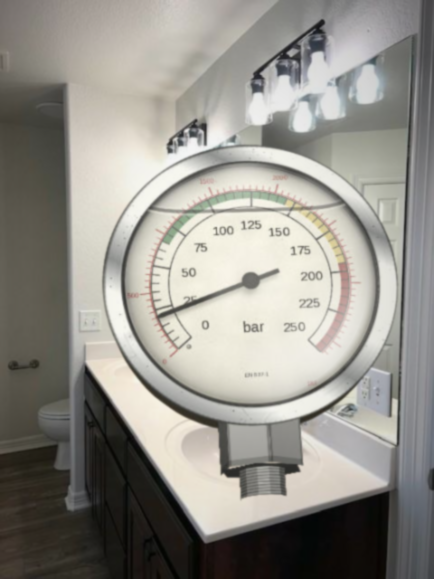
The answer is 20; bar
